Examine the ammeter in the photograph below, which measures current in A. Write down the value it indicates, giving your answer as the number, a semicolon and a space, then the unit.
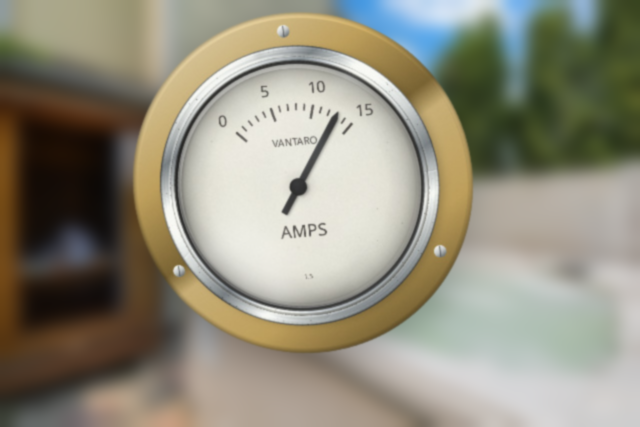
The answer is 13; A
